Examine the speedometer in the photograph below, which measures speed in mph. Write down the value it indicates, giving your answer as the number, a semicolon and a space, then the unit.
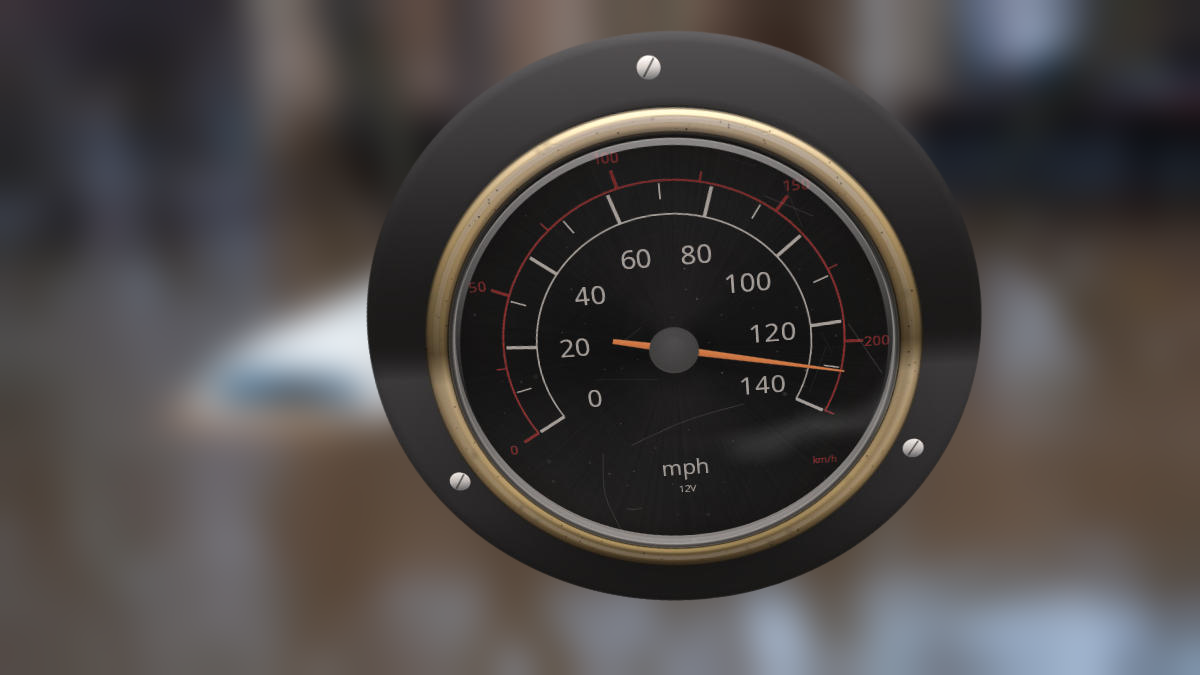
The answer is 130; mph
